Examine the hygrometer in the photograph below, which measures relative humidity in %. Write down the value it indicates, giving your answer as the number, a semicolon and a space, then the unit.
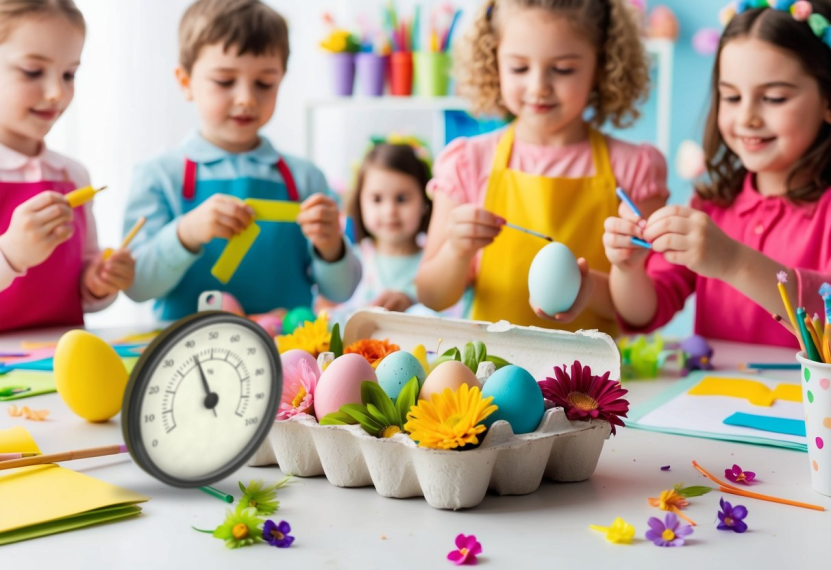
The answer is 40; %
